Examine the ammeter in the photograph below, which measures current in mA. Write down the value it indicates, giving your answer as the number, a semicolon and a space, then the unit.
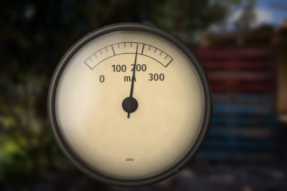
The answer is 180; mA
